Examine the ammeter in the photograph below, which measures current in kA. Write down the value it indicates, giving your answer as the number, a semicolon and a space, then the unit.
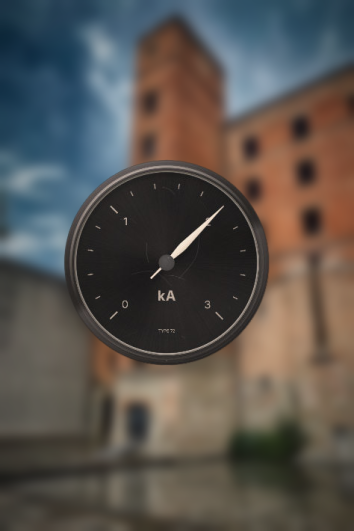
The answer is 2; kA
